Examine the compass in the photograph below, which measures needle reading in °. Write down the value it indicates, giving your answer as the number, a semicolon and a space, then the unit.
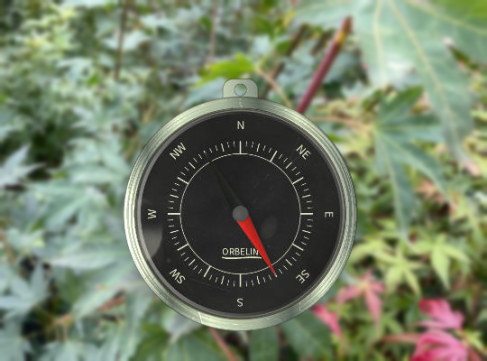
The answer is 150; °
